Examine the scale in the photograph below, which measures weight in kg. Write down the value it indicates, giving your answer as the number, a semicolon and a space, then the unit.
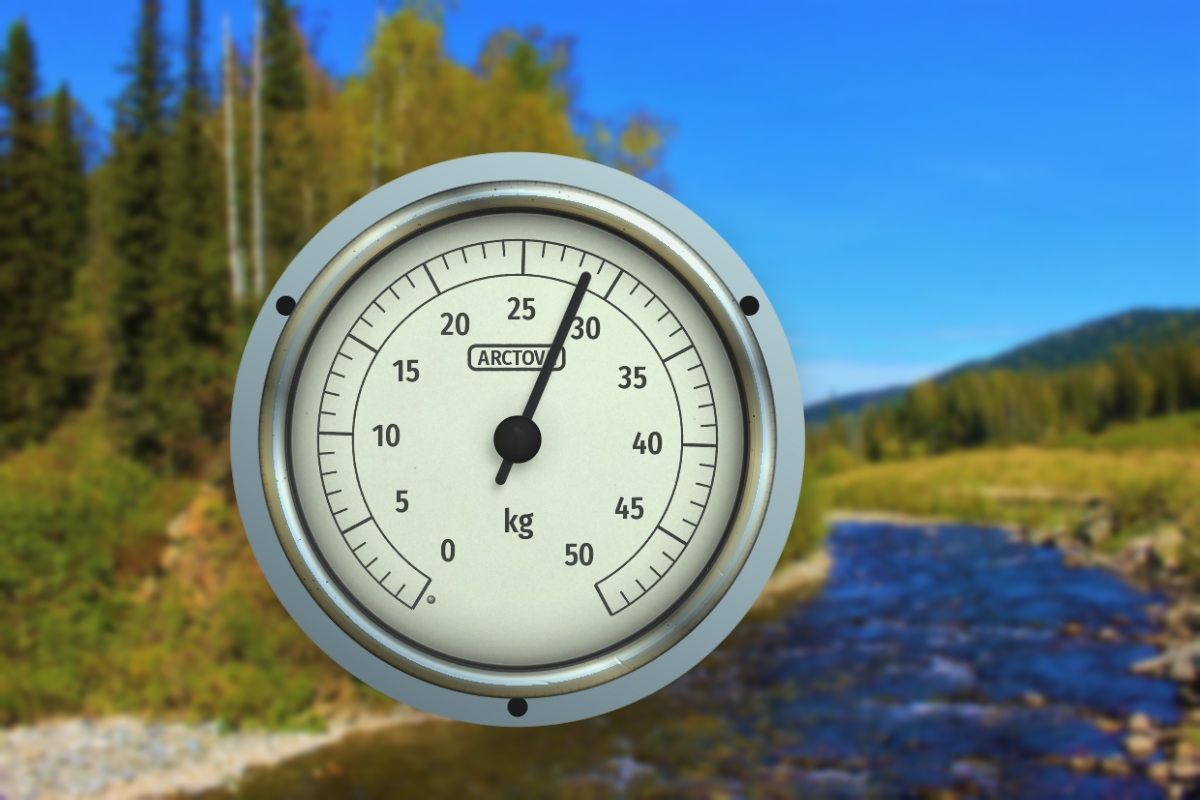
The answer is 28.5; kg
